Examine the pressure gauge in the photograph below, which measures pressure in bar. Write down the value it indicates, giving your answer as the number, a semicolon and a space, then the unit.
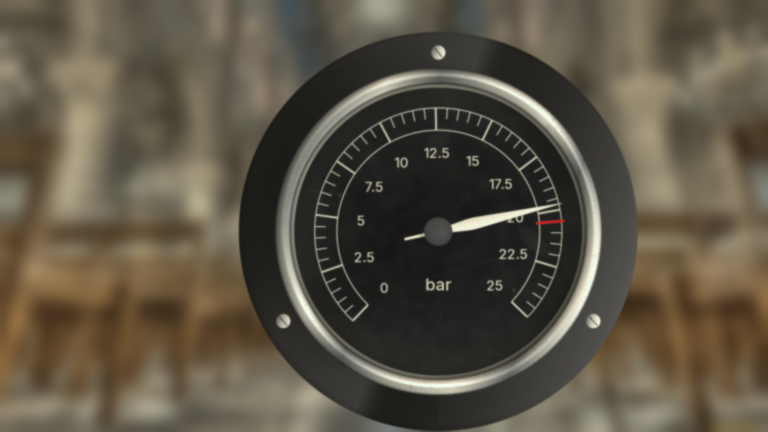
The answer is 19.75; bar
